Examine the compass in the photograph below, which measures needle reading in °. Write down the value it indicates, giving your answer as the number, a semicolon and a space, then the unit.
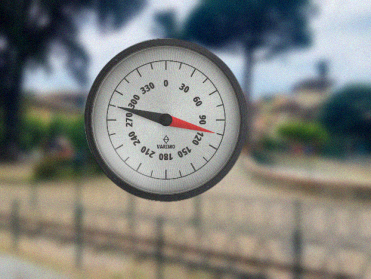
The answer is 105; °
